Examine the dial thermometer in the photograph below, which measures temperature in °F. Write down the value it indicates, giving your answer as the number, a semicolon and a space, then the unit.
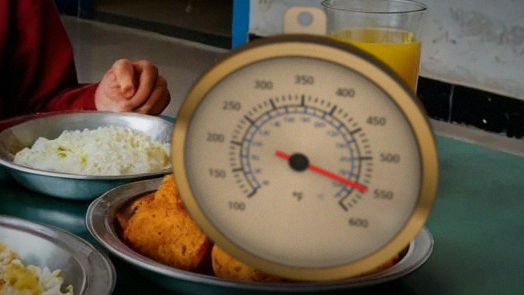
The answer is 550; °F
